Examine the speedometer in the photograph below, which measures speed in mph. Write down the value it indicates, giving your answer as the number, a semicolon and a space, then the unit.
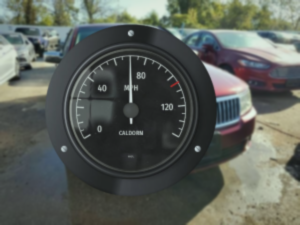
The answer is 70; mph
